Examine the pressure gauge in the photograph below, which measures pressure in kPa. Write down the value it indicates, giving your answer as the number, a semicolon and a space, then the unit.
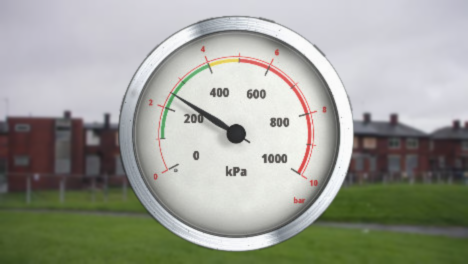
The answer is 250; kPa
